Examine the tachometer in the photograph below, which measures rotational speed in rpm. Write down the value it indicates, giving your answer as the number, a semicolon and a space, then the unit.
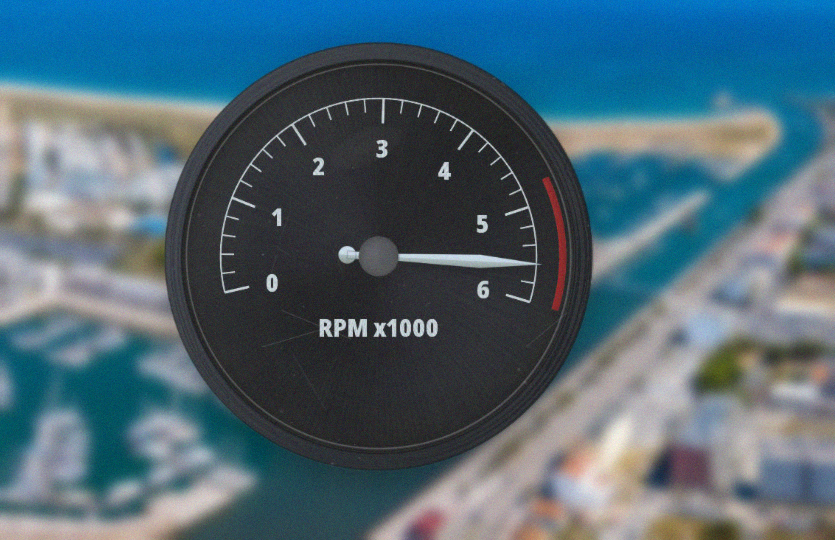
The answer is 5600; rpm
